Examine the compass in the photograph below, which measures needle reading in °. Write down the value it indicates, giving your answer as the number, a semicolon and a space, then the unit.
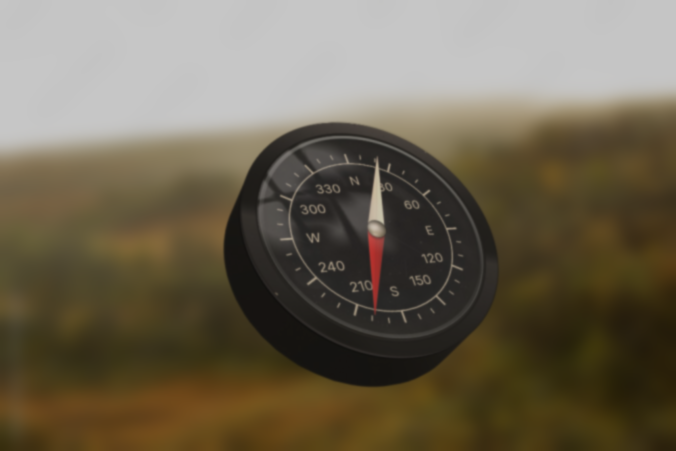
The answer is 200; °
